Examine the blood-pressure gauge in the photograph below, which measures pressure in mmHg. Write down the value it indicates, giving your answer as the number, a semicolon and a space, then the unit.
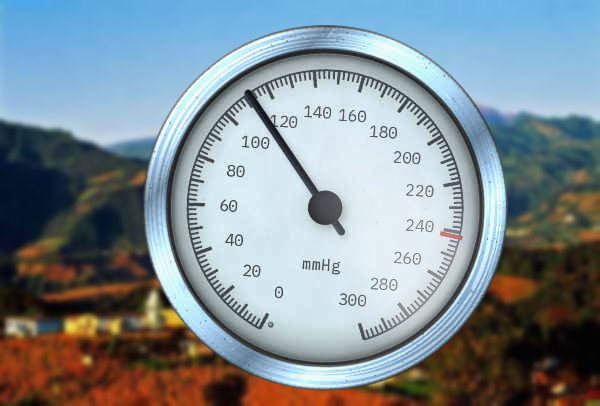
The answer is 112; mmHg
